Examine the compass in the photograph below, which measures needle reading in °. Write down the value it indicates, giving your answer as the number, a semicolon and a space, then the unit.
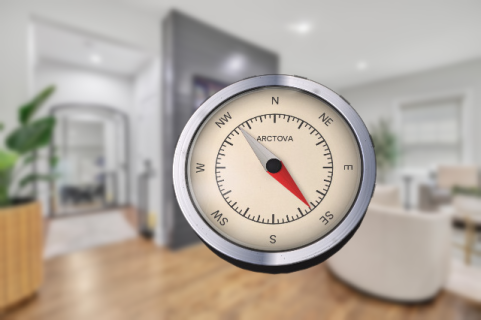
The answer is 140; °
